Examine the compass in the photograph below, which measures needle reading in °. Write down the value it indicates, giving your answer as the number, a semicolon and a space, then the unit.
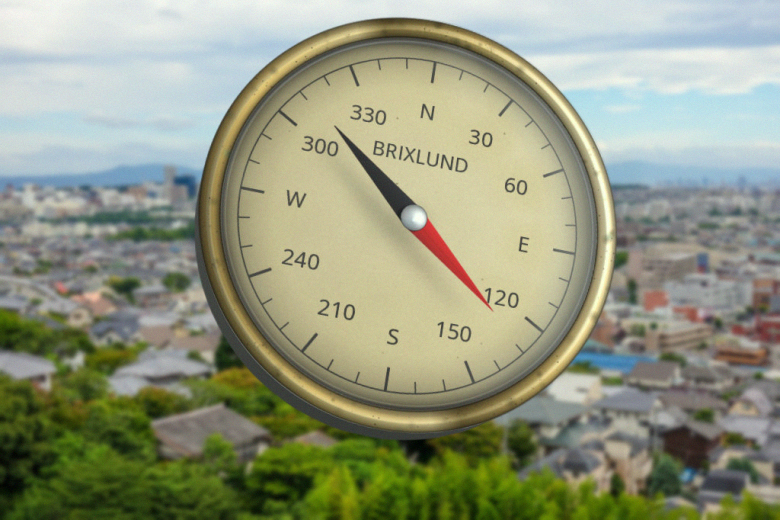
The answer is 130; °
